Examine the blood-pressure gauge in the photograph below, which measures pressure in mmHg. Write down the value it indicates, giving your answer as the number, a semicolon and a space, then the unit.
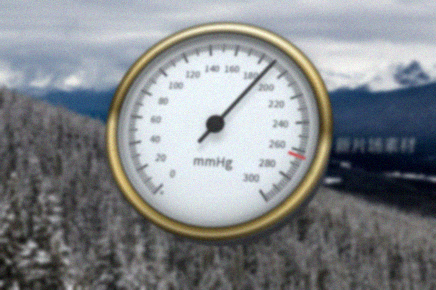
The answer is 190; mmHg
